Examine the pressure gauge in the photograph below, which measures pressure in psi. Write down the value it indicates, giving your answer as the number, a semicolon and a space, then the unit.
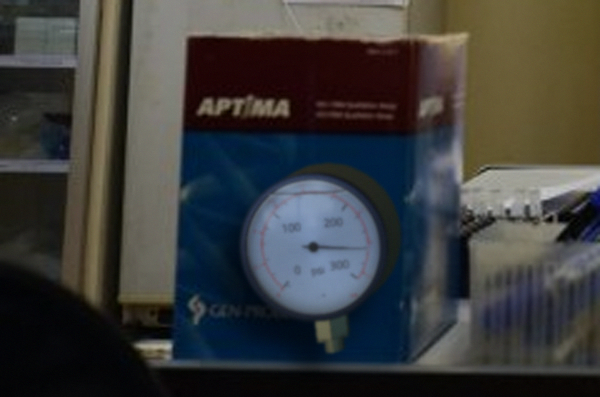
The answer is 260; psi
